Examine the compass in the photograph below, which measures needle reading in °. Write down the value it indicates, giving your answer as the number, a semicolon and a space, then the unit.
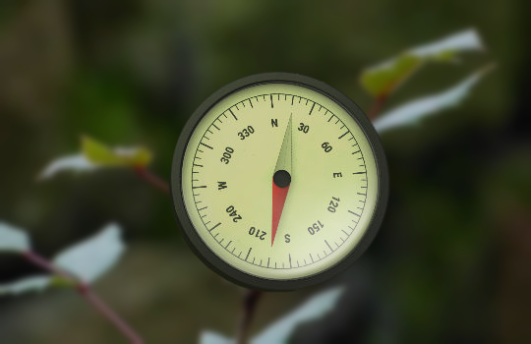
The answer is 195; °
